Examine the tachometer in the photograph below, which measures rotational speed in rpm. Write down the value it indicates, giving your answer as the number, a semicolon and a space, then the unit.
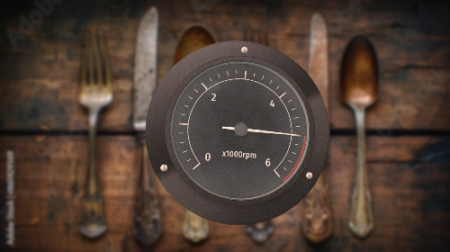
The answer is 5000; rpm
